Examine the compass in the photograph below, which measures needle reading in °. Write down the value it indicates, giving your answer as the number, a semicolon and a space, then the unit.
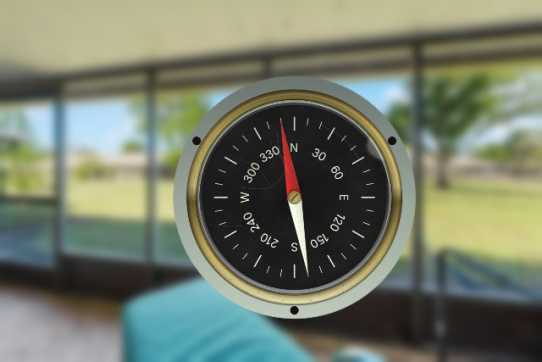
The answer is 350; °
